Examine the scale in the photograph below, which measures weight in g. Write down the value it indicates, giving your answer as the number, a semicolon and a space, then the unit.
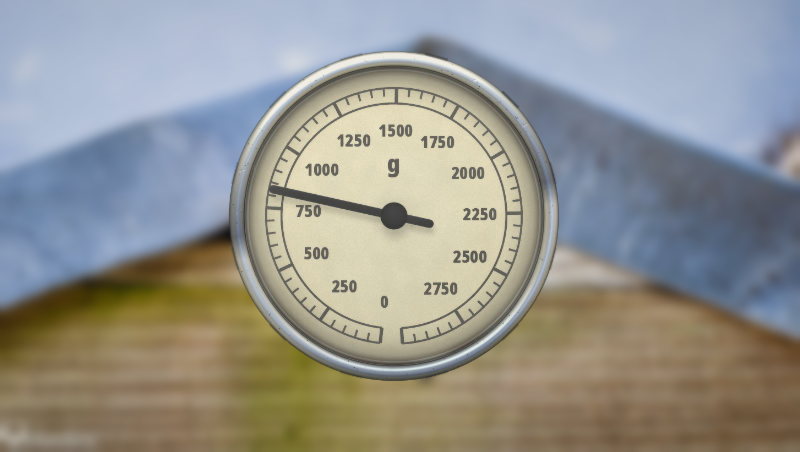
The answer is 825; g
